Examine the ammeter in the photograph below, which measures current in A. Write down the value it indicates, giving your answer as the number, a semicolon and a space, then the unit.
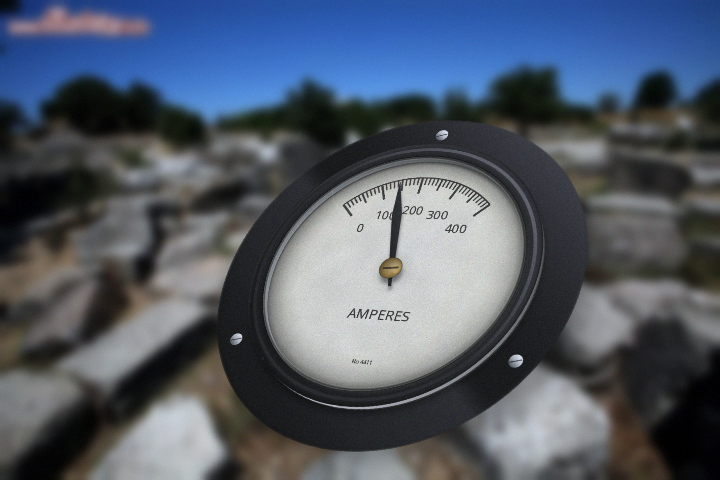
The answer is 150; A
